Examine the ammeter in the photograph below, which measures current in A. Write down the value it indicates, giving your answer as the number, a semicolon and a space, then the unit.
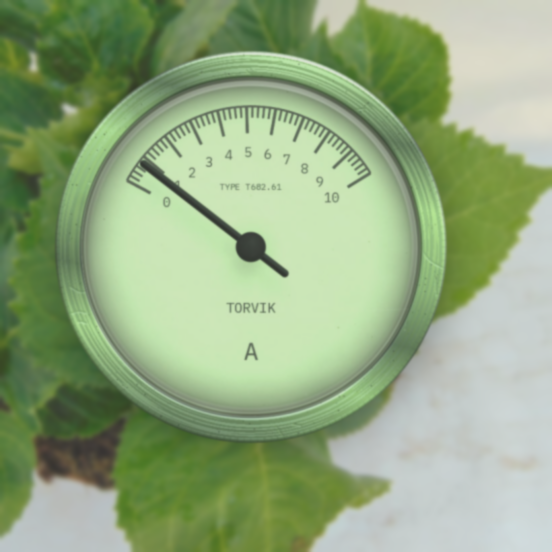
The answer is 0.8; A
